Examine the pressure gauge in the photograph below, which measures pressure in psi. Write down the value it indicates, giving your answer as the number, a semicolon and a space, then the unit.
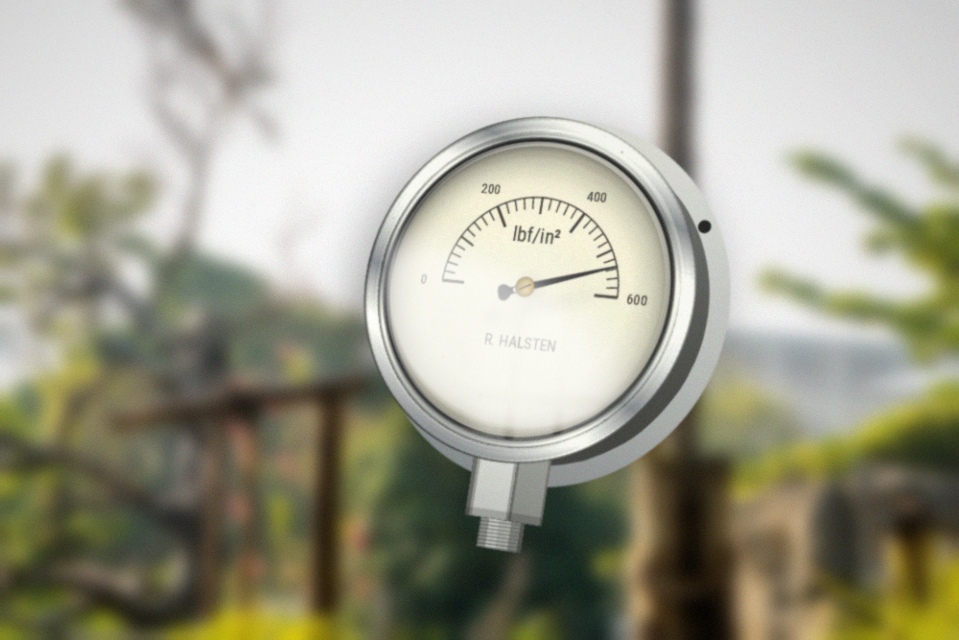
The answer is 540; psi
